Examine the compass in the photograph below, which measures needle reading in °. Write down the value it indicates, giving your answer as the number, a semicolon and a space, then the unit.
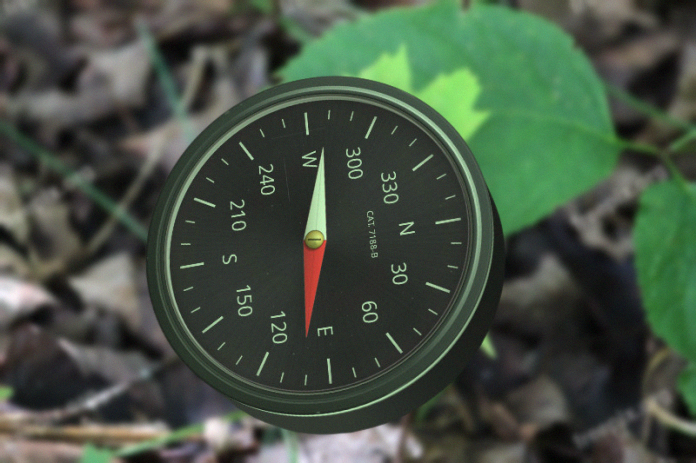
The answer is 100; °
